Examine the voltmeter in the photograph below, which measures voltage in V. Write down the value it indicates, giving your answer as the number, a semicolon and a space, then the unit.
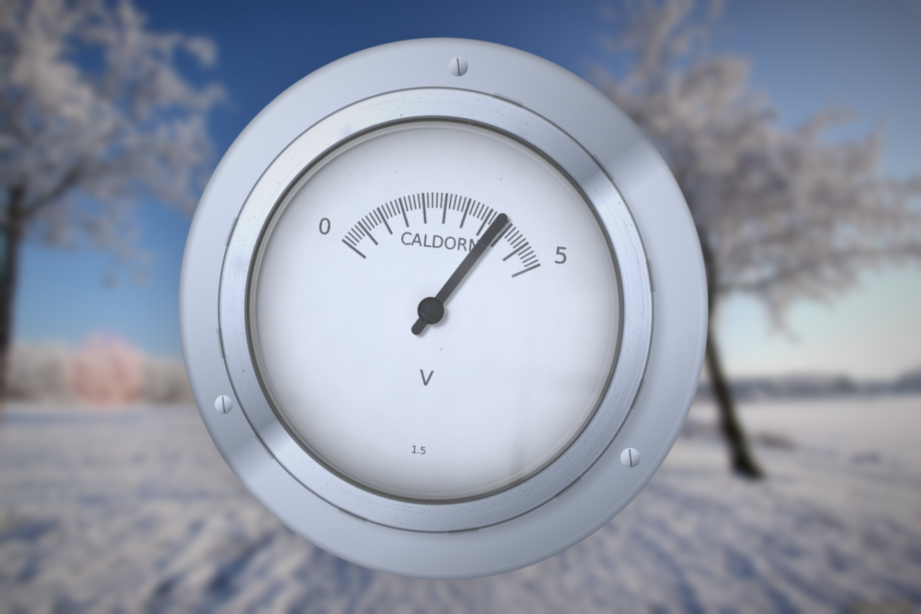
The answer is 3.8; V
